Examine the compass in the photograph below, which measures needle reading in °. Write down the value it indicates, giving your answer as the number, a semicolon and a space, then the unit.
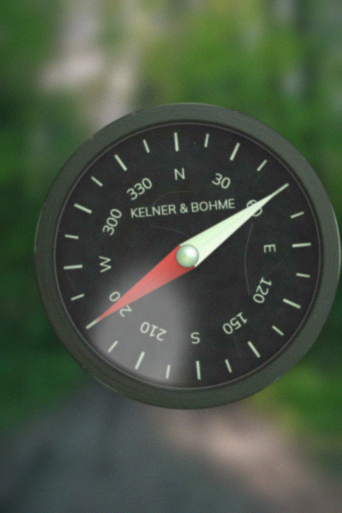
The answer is 240; °
